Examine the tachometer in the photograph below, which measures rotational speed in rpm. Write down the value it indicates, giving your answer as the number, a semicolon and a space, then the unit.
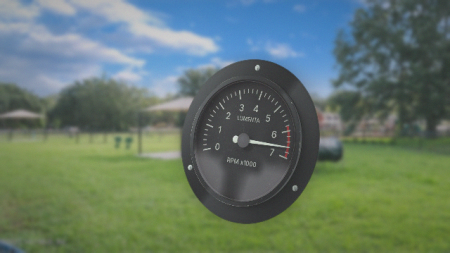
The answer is 6600; rpm
